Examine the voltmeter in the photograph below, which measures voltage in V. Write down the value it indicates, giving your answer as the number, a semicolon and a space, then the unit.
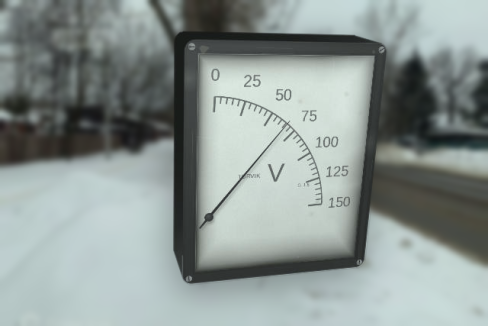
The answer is 65; V
